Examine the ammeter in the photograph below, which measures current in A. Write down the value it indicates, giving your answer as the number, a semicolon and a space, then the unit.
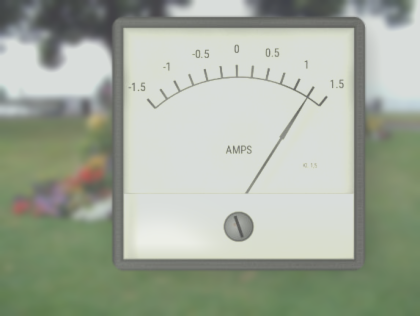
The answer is 1.25; A
